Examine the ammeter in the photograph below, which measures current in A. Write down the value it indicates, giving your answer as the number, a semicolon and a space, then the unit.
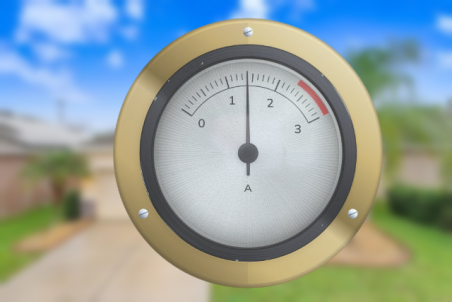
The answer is 1.4; A
